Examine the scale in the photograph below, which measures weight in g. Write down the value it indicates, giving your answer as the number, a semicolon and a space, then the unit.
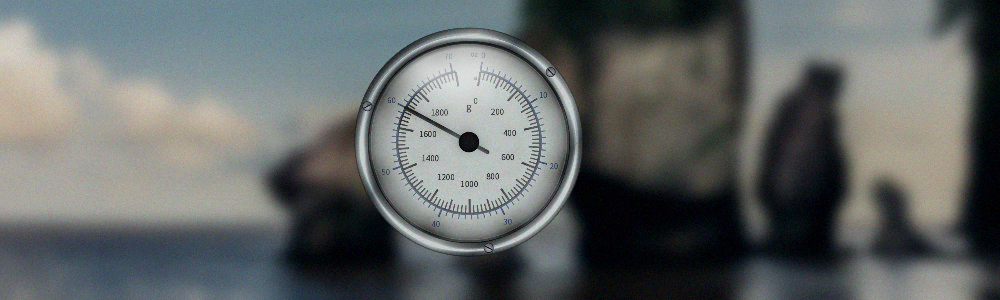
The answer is 1700; g
